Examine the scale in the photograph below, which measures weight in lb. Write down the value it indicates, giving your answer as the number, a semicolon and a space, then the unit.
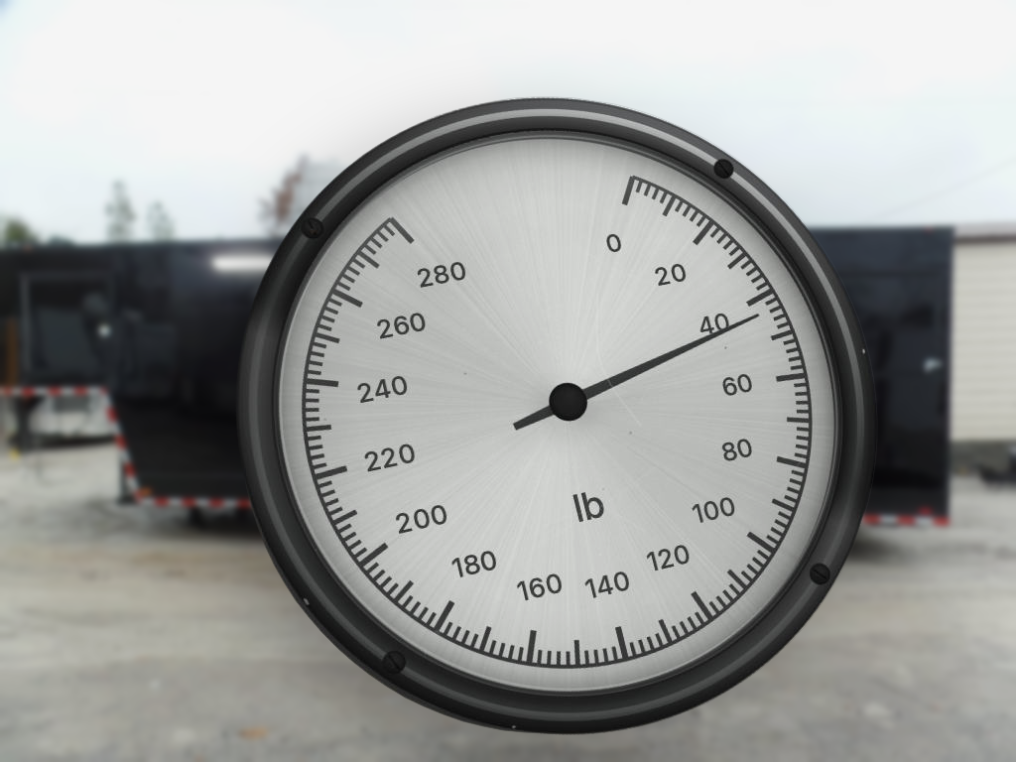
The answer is 44; lb
